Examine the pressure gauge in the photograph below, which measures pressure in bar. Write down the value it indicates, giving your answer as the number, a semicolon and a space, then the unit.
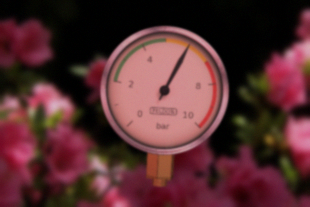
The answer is 6; bar
